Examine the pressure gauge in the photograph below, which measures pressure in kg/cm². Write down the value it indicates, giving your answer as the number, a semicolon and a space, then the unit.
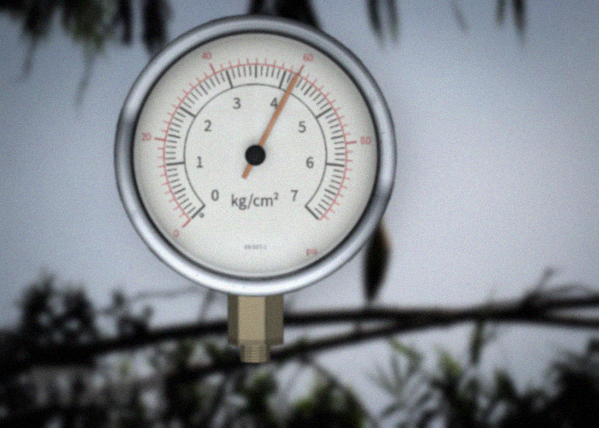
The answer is 4.2; kg/cm²
